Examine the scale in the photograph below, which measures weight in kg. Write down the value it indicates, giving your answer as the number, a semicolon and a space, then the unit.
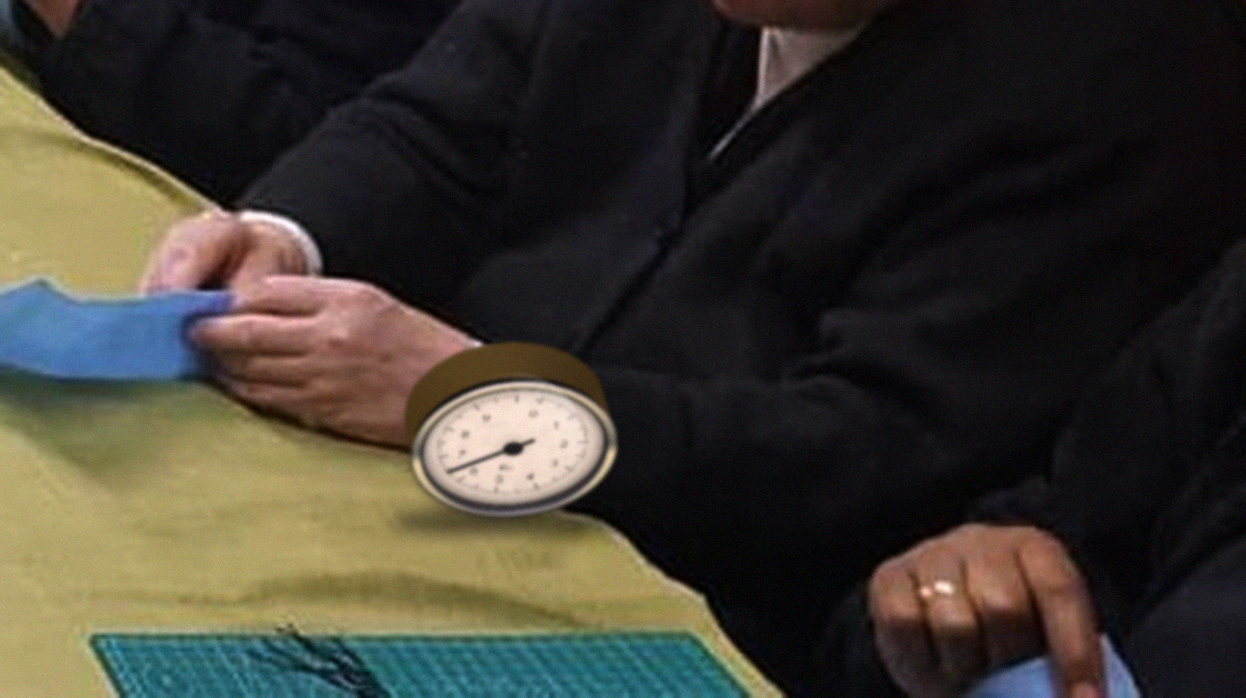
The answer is 6.5; kg
